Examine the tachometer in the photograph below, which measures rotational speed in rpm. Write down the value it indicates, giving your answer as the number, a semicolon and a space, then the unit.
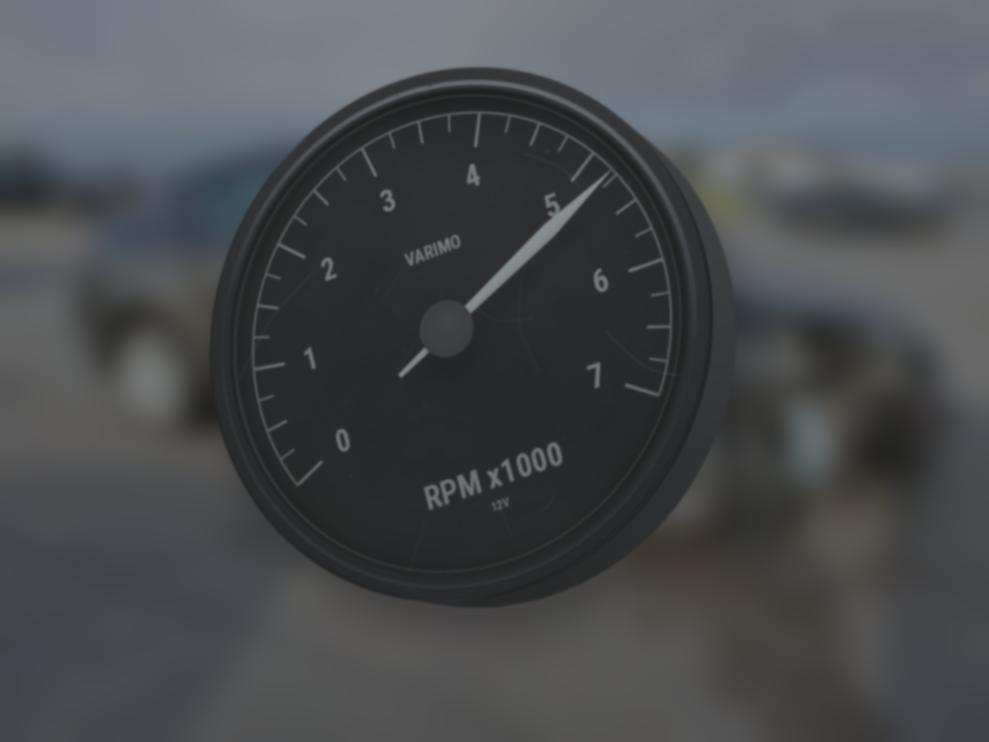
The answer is 5250; rpm
